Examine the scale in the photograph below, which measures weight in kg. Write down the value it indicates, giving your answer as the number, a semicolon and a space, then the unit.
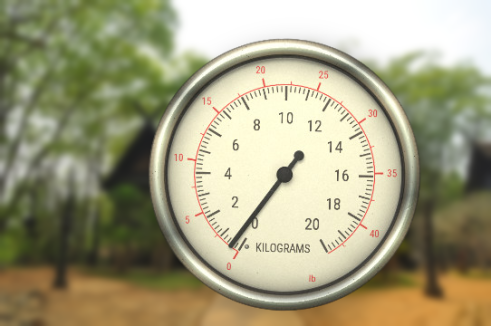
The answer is 0.4; kg
